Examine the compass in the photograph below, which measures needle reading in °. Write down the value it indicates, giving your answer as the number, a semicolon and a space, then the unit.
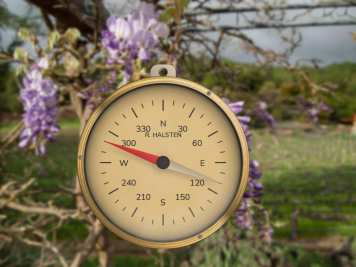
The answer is 290; °
